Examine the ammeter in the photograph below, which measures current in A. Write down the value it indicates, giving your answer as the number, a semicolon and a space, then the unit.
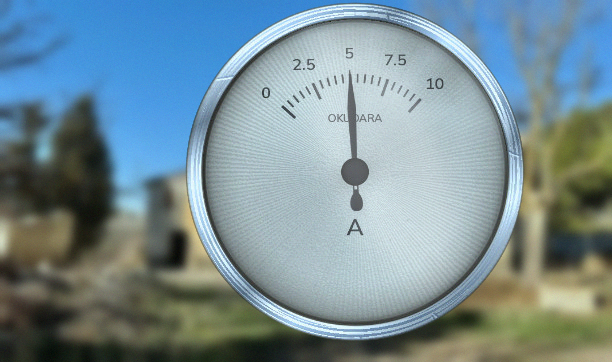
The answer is 5; A
